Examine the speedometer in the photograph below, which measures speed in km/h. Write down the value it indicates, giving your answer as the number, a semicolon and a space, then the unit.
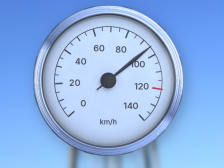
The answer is 95; km/h
